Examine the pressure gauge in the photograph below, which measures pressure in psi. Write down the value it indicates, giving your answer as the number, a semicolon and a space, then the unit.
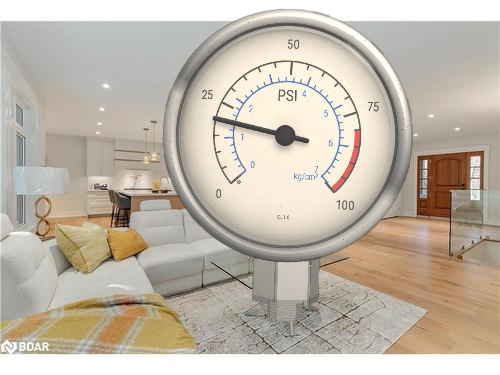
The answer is 20; psi
